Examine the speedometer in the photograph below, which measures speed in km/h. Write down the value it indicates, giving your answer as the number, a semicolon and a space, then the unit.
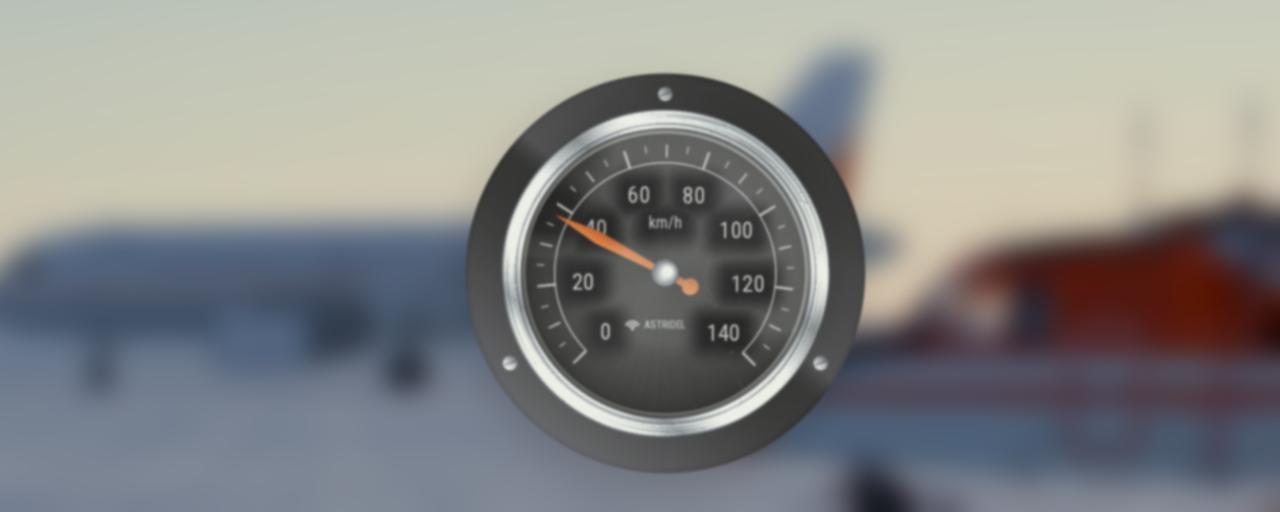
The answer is 37.5; km/h
